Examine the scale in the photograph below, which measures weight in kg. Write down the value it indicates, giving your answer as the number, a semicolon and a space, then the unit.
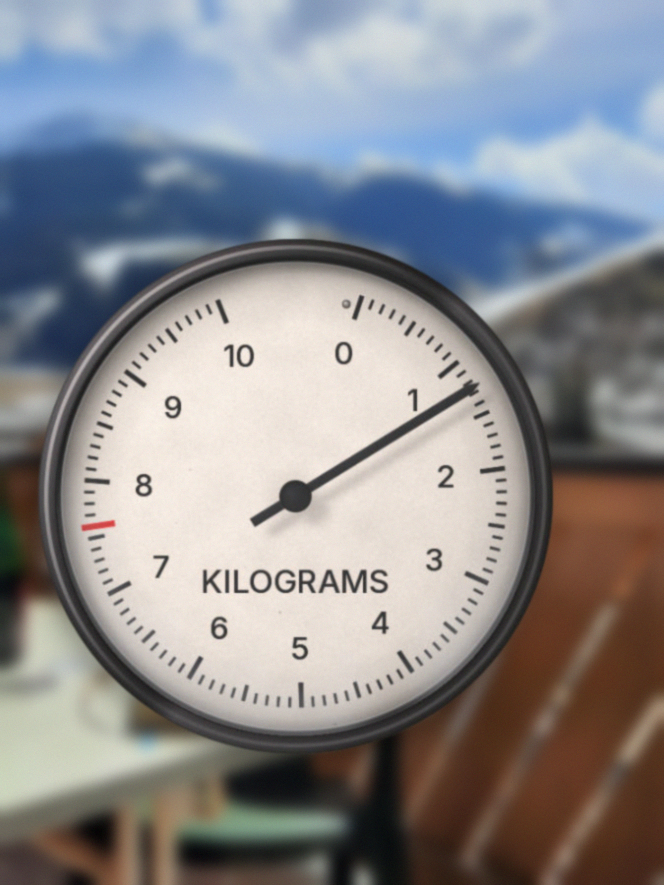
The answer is 1.25; kg
